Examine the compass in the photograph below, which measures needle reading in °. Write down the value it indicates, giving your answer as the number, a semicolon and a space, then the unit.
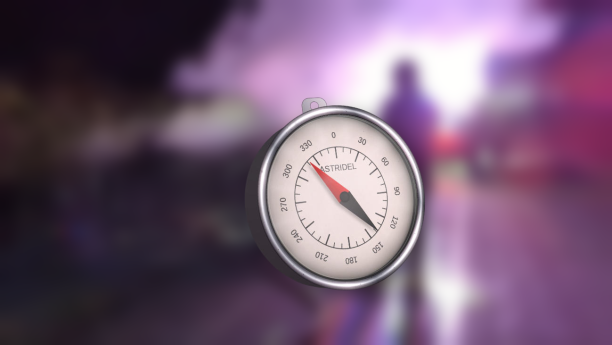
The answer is 320; °
